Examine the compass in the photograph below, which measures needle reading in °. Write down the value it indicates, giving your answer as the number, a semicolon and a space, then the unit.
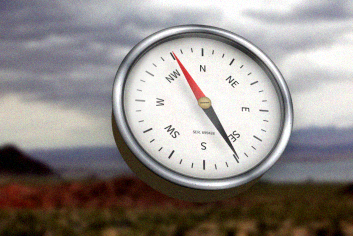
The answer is 330; °
